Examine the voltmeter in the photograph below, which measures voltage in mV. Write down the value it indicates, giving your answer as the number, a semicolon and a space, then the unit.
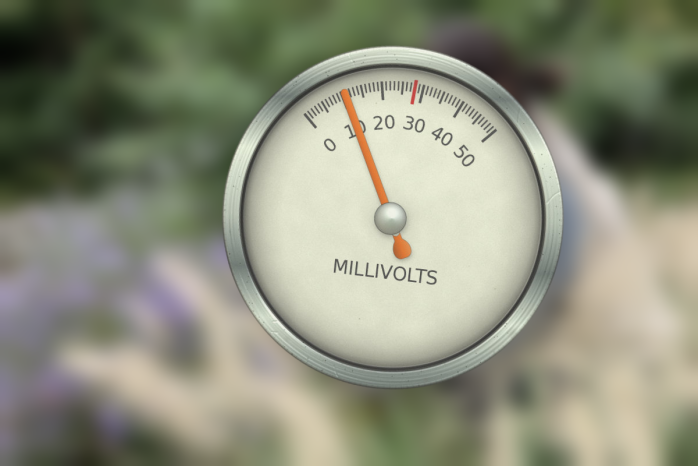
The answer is 11; mV
